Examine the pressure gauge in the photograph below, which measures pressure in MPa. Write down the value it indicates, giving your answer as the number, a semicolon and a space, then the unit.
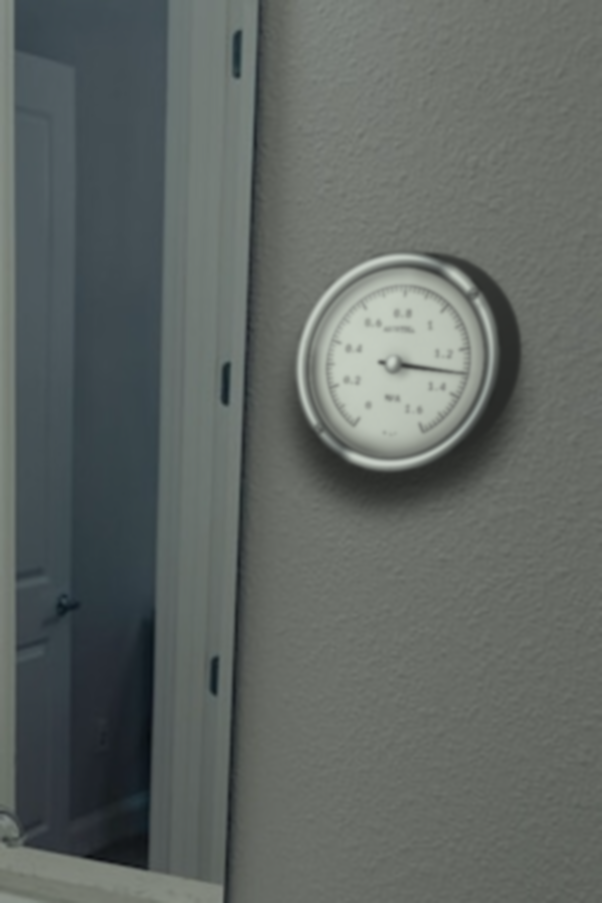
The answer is 1.3; MPa
